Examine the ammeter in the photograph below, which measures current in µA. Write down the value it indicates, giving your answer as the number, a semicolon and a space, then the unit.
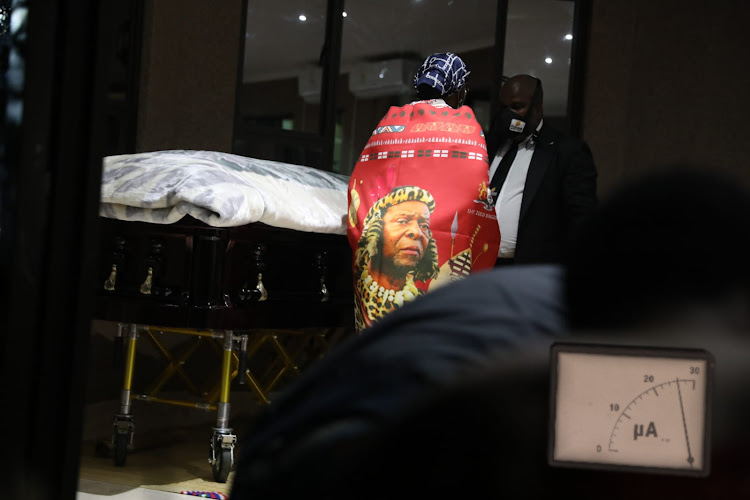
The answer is 26; µA
